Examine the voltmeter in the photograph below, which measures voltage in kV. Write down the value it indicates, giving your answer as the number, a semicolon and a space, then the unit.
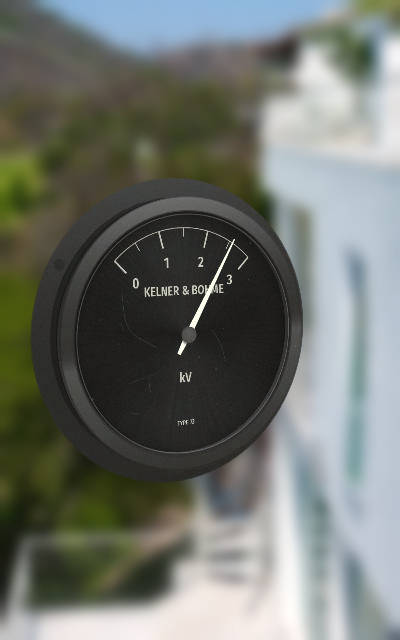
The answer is 2.5; kV
